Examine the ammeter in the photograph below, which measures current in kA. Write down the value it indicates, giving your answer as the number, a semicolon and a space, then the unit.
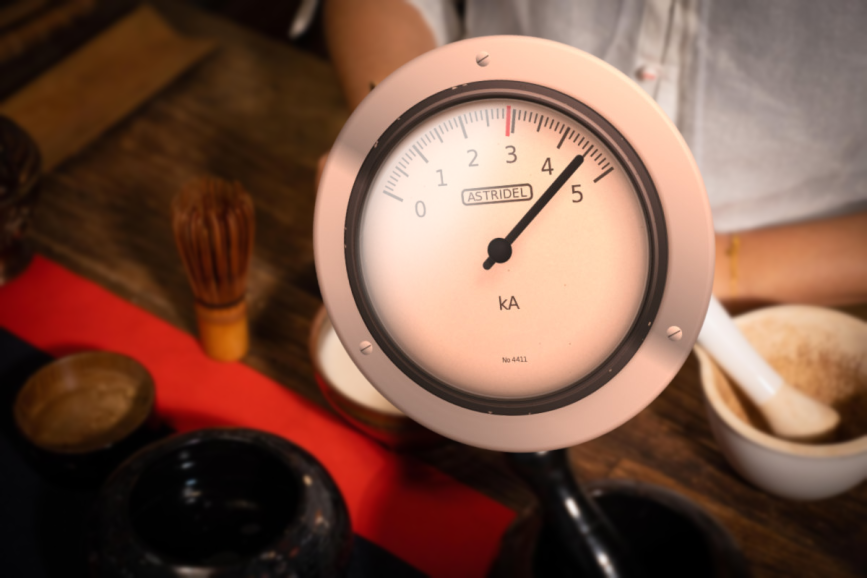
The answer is 4.5; kA
